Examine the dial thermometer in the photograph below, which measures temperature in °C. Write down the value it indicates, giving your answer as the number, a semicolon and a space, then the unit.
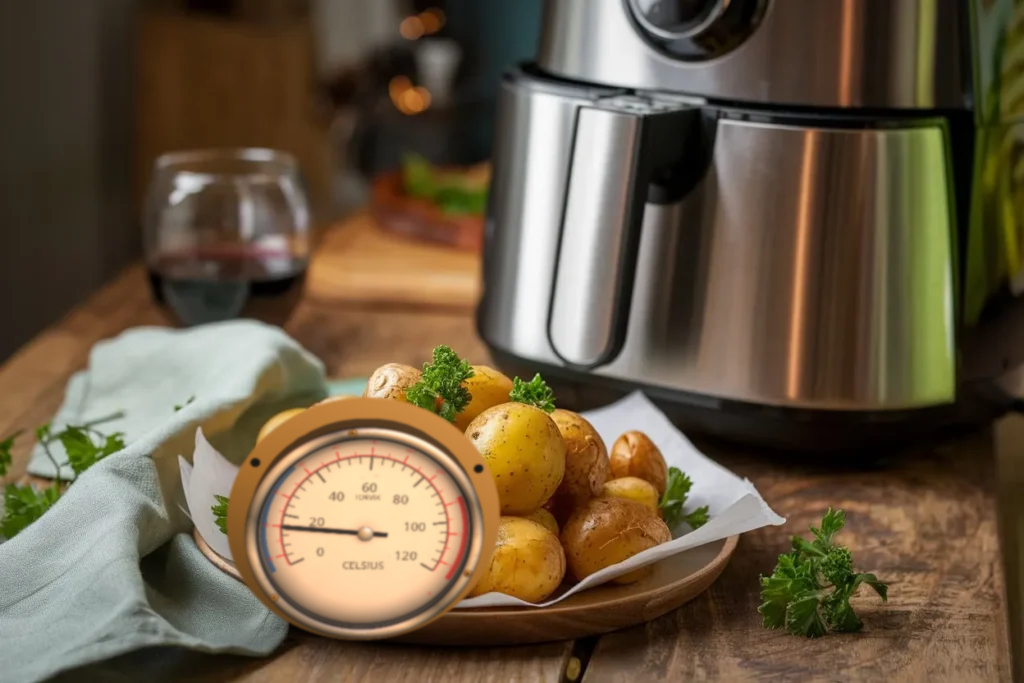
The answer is 16; °C
